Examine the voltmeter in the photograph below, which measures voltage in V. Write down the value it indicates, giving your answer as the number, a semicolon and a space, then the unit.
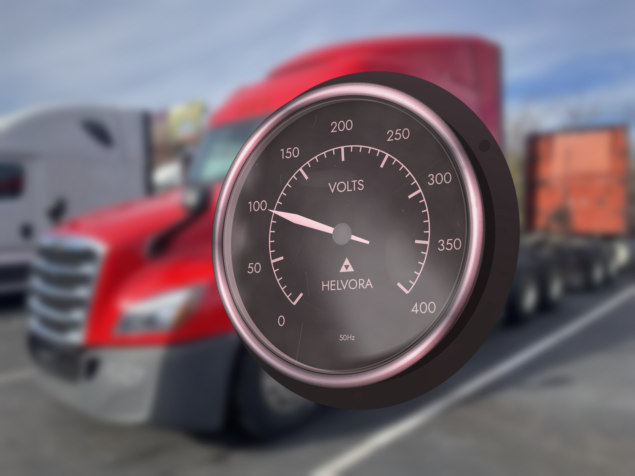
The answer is 100; V
